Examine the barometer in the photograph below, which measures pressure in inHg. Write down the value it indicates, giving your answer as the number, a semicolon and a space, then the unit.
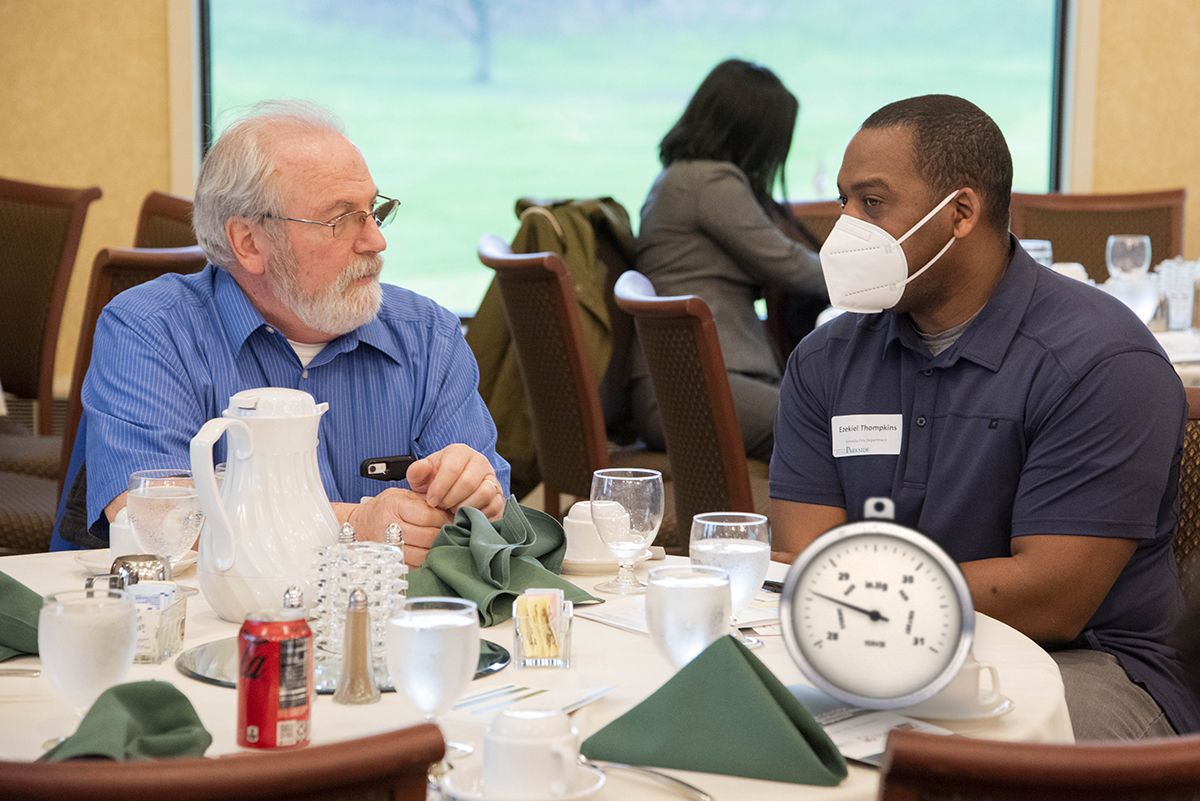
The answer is 28.6; inHg
